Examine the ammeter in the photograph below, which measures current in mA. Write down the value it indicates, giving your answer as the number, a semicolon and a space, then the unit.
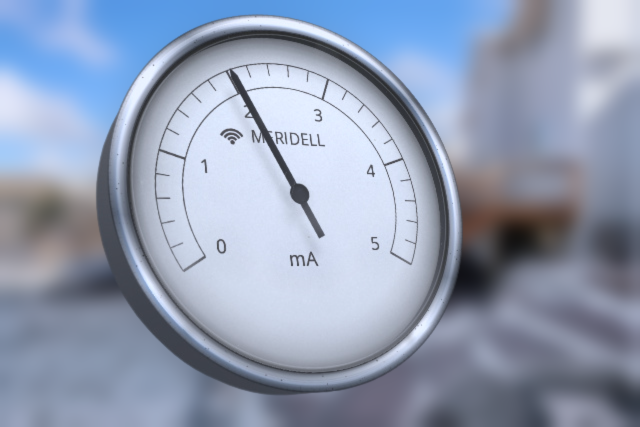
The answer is 2; mA
